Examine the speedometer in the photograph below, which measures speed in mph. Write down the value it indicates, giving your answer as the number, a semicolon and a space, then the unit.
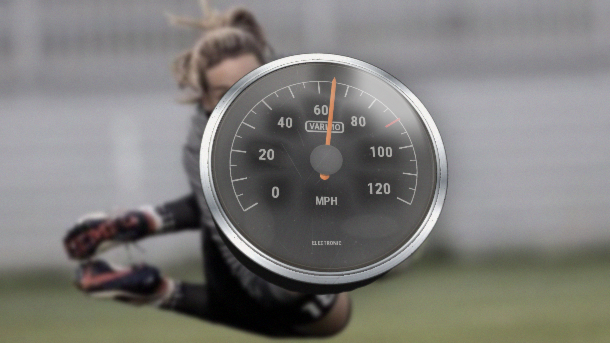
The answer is 65; mph
